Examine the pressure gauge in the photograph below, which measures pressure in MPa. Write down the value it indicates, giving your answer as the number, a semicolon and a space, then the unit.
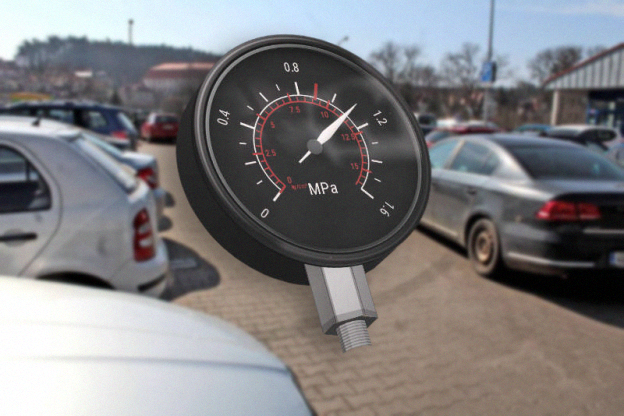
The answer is 1.1; MPa
